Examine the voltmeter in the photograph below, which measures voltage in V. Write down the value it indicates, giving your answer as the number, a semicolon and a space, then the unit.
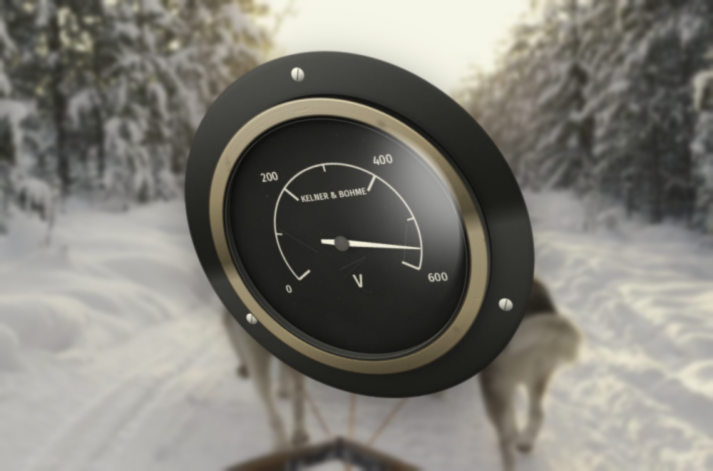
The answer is 550; V
